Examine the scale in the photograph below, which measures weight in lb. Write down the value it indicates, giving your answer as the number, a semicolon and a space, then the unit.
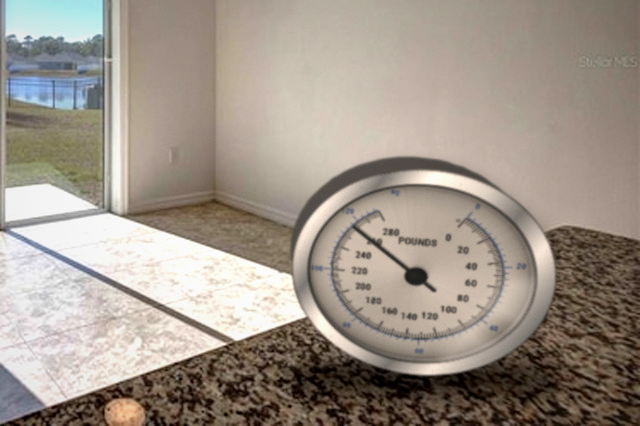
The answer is 260; lb
